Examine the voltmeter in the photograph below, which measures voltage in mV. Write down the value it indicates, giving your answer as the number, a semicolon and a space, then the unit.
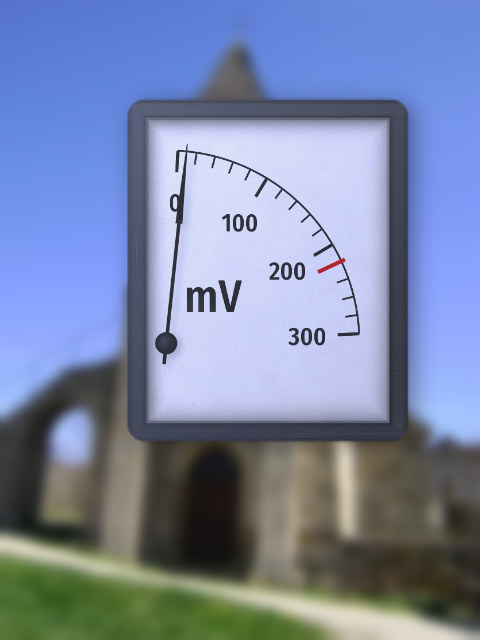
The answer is 10; mV
